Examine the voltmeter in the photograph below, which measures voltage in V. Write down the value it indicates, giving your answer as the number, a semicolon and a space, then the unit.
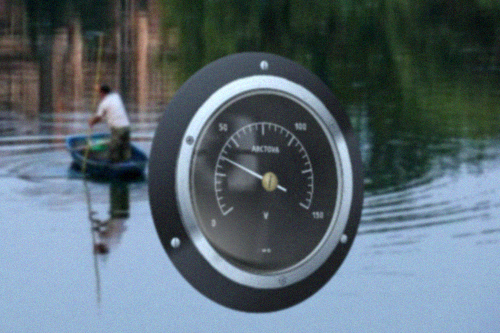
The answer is 35; V
